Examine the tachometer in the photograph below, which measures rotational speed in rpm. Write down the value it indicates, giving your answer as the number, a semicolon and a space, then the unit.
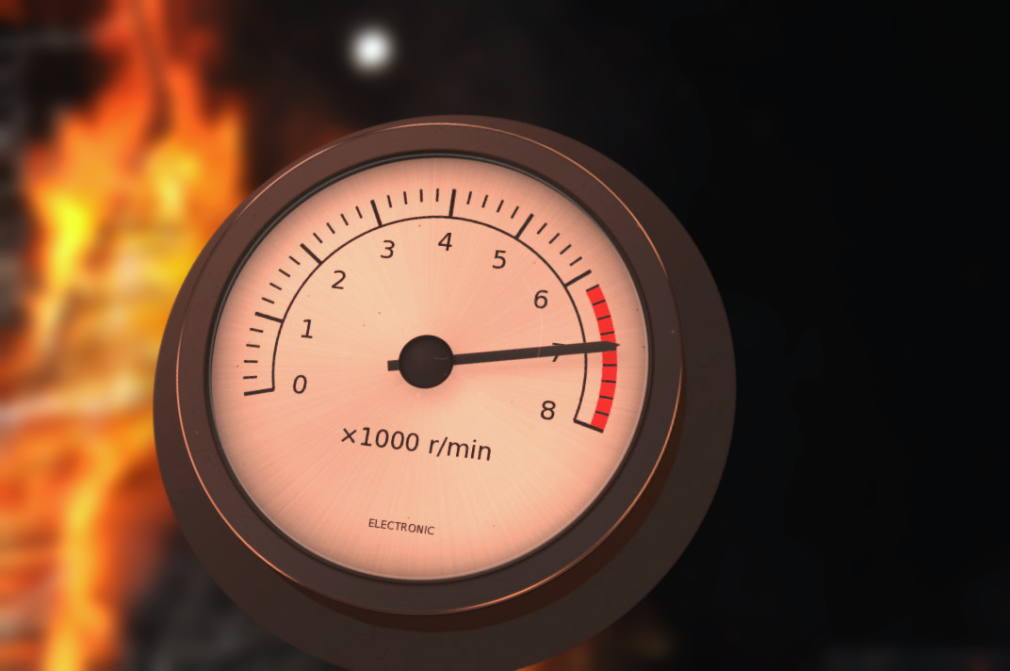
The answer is 7000; rpm
